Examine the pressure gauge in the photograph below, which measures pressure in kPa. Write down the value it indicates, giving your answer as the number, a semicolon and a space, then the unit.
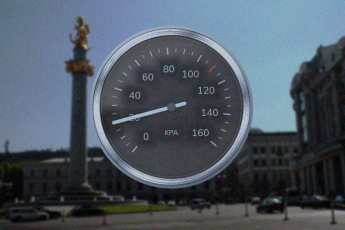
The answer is 20; kPa
